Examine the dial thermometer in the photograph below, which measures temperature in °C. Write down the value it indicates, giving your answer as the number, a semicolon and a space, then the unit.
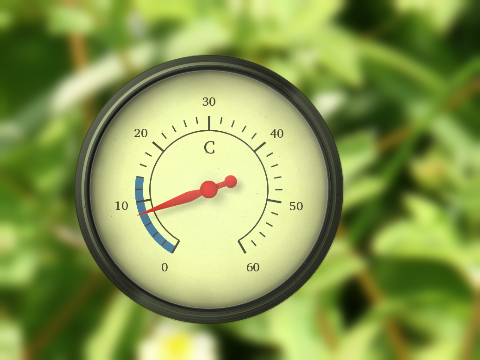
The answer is 8; °C
